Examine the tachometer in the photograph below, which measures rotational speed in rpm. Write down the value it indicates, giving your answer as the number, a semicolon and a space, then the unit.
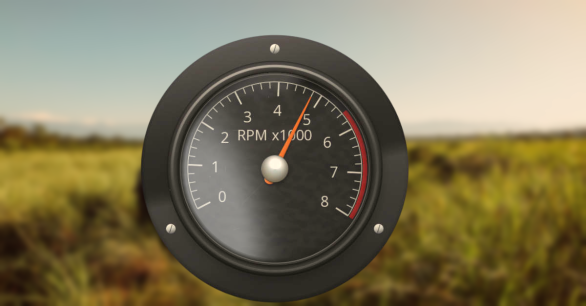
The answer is 4800; rpm
